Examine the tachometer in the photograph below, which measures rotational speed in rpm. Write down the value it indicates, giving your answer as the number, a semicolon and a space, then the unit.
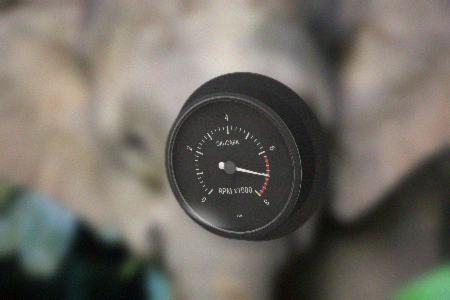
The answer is 7000; rpm
